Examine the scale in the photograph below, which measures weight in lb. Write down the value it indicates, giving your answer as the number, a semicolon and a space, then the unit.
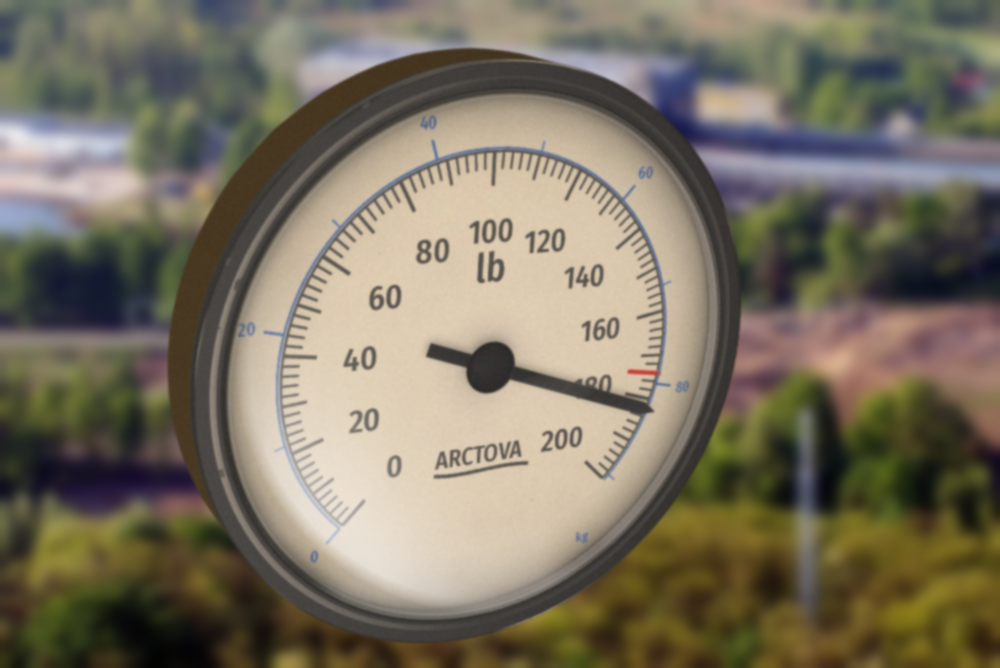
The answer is 182; lb
